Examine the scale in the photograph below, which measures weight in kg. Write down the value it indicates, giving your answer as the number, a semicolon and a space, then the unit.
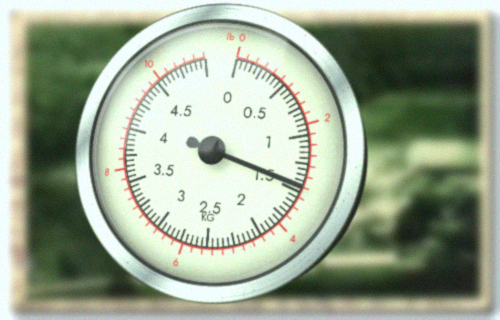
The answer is 1.45; kg
